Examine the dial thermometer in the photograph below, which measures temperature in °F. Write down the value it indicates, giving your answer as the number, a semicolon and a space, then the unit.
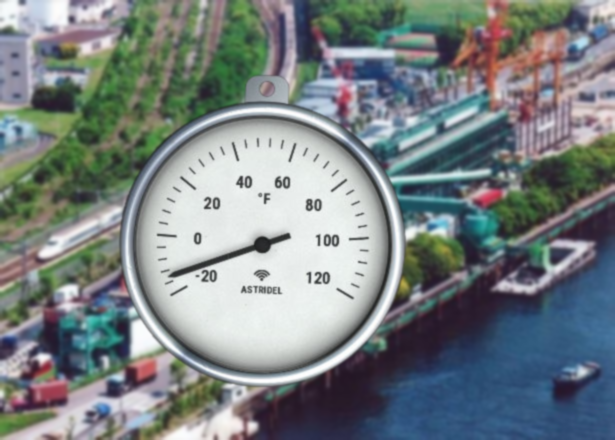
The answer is -14; °F
